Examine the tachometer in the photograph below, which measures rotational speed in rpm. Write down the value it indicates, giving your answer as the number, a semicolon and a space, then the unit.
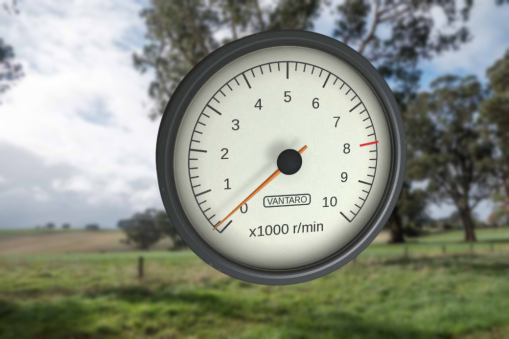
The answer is 200; rpm
